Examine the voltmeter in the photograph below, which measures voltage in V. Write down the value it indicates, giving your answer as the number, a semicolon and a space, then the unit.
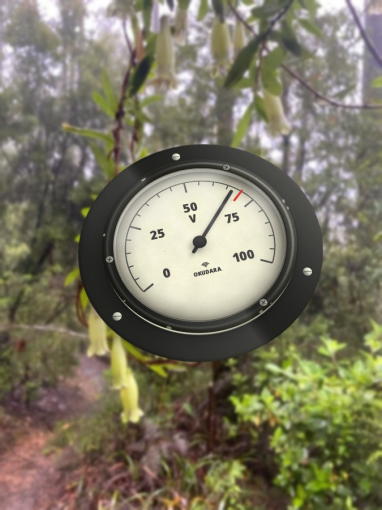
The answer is 67.5; V
